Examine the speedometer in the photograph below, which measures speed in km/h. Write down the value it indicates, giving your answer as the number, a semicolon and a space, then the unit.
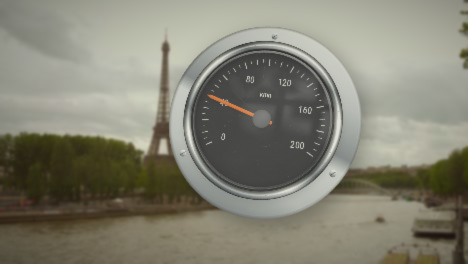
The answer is 40; km/h
